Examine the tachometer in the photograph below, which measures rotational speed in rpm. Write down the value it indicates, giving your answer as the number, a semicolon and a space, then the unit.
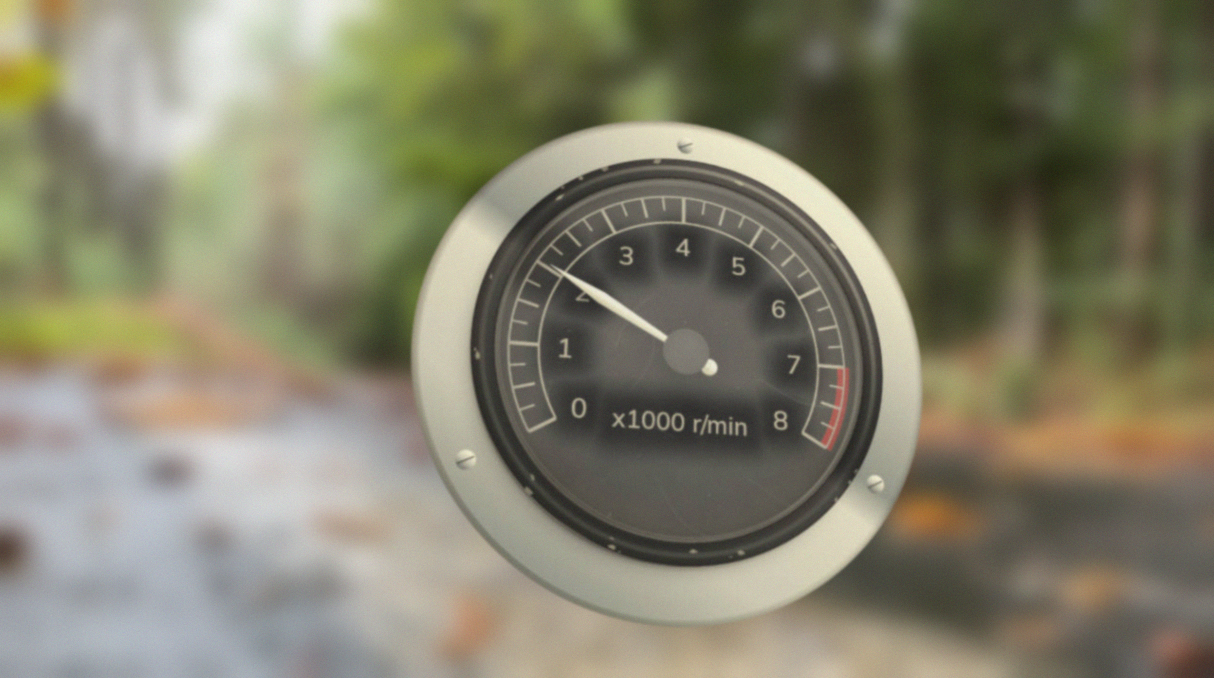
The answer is 2000; rpm
